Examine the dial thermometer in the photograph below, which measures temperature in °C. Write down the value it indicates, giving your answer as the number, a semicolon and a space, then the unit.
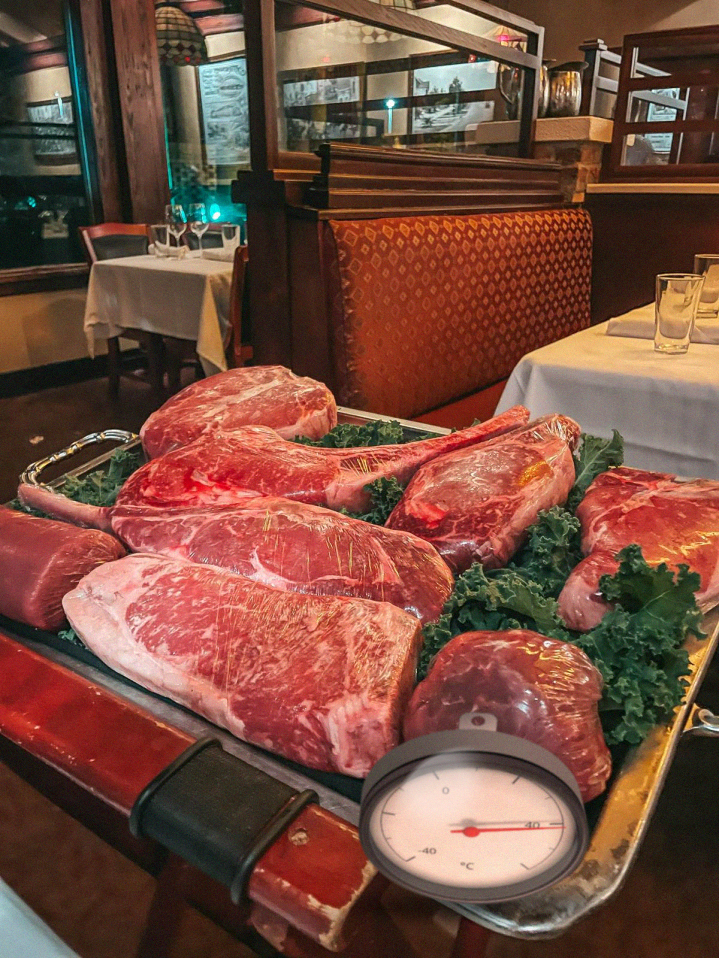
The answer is 40; °C
